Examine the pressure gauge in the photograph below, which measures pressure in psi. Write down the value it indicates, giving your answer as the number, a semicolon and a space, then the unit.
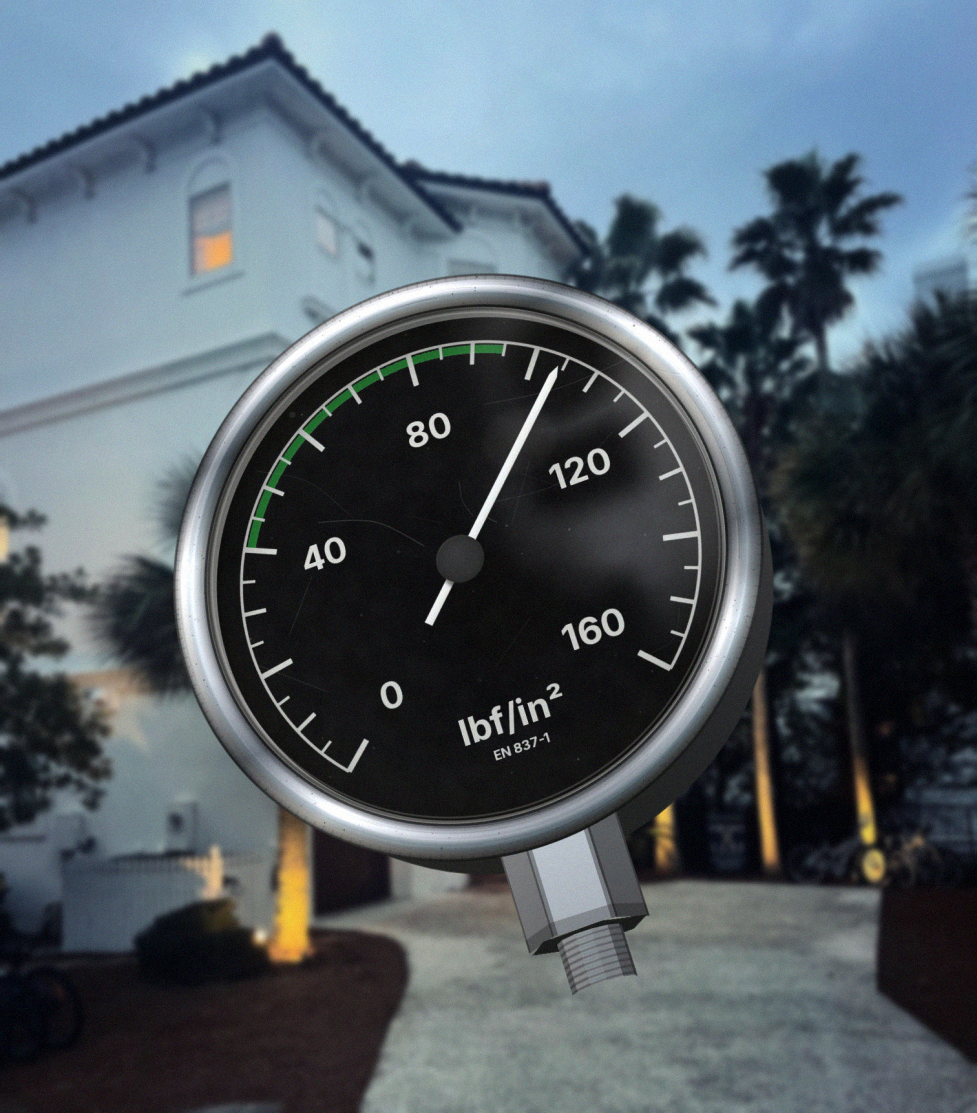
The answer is 105; psi
